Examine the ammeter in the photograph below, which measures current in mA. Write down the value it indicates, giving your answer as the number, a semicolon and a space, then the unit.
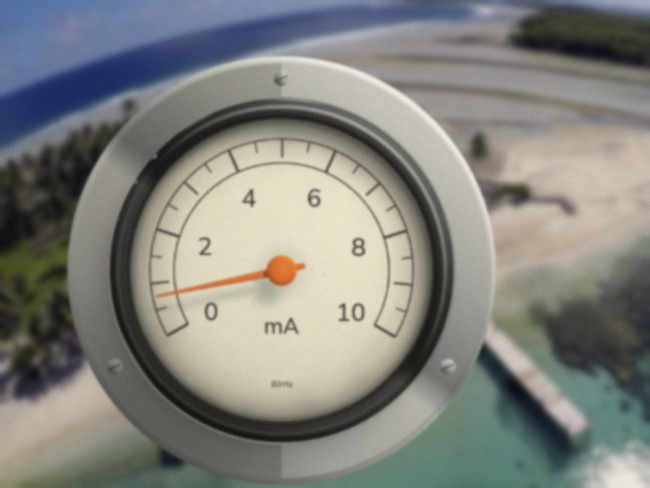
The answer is 0.75; mA
